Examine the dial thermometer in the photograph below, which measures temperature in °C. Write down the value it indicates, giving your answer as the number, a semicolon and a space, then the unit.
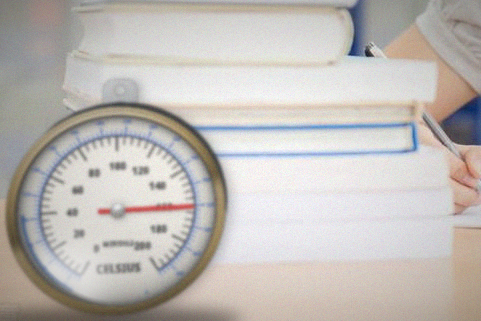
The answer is 160; °C
